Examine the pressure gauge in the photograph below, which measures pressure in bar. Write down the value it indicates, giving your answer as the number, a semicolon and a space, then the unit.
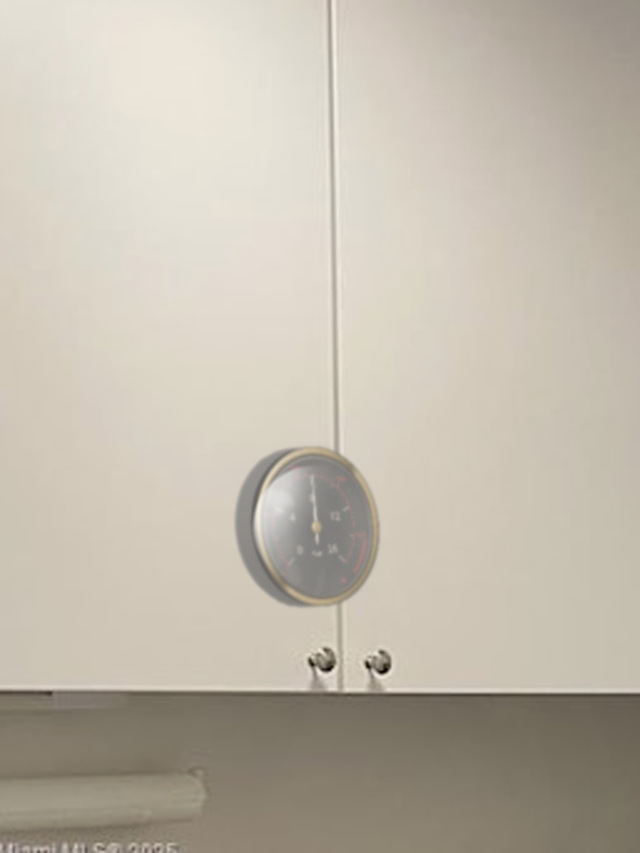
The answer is 8; bar
